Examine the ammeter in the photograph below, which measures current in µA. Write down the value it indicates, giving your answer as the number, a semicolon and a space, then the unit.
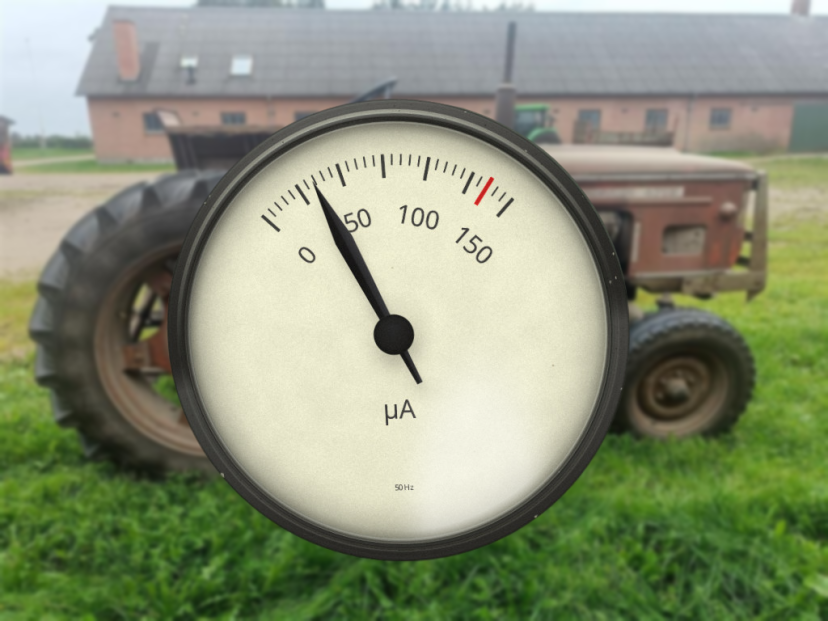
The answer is 35; µA
